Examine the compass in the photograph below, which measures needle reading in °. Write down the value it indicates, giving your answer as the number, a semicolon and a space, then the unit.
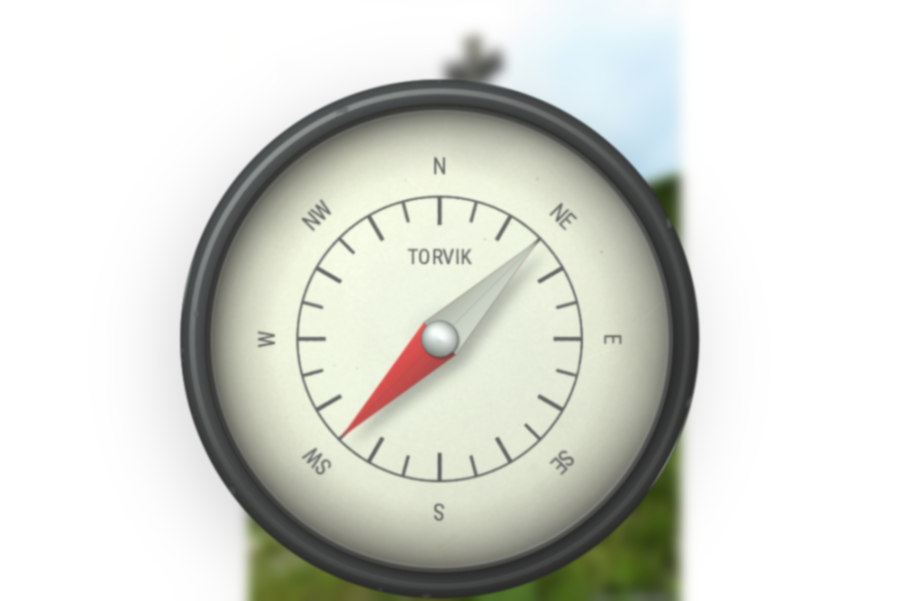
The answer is 225; °
